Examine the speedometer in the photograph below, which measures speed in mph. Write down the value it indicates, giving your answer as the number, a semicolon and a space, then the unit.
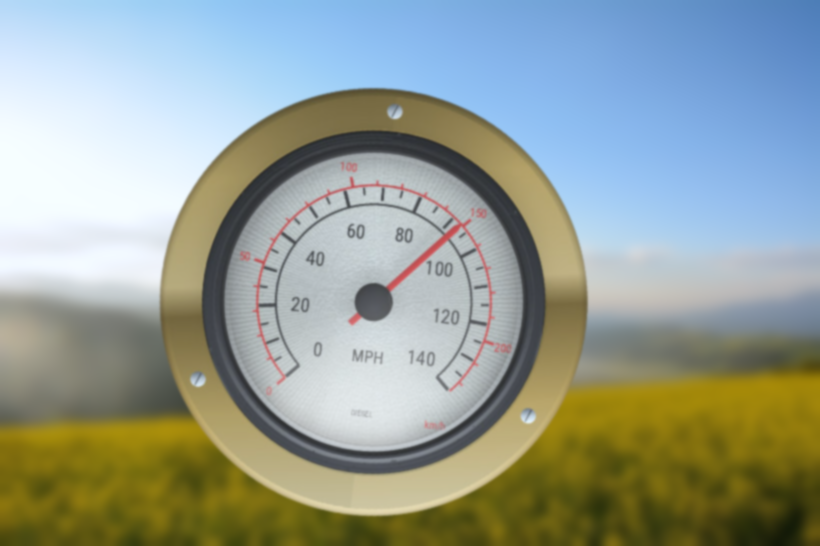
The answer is 92.5; mph
